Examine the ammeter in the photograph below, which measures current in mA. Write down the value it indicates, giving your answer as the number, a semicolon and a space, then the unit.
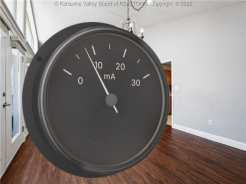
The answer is 7.5; mA
